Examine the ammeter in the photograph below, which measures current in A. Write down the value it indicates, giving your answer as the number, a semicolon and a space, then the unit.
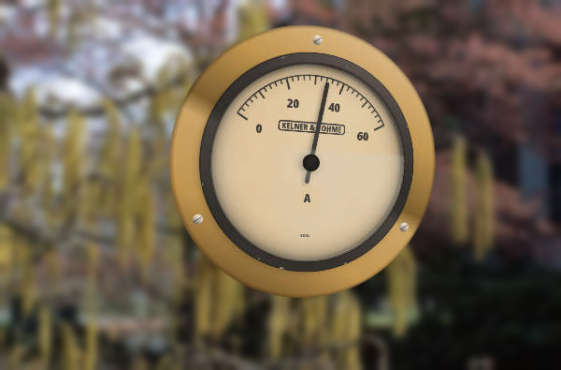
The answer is 34; A
